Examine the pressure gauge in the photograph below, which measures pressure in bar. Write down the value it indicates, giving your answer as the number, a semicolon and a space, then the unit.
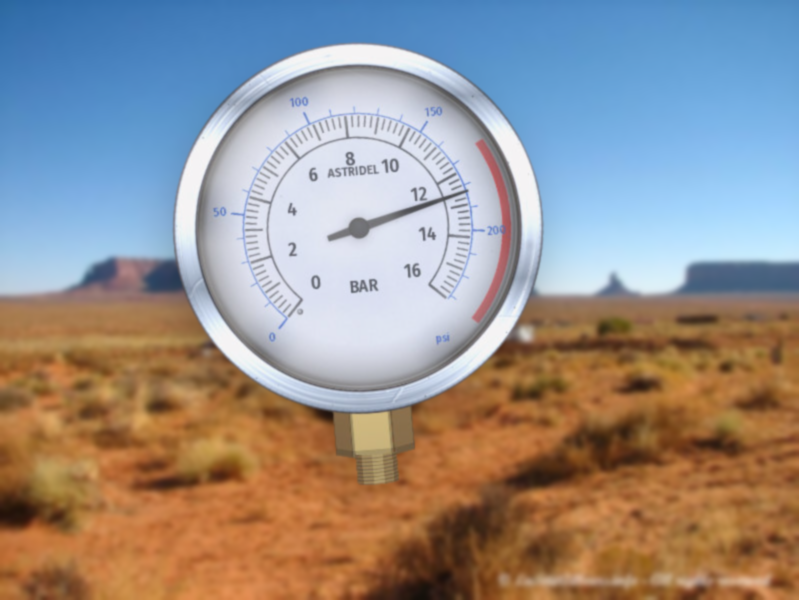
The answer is 12.6; bar
